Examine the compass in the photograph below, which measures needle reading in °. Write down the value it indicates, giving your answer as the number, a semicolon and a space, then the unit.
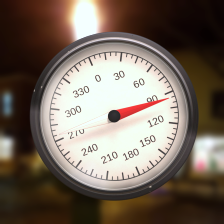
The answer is 95; °
